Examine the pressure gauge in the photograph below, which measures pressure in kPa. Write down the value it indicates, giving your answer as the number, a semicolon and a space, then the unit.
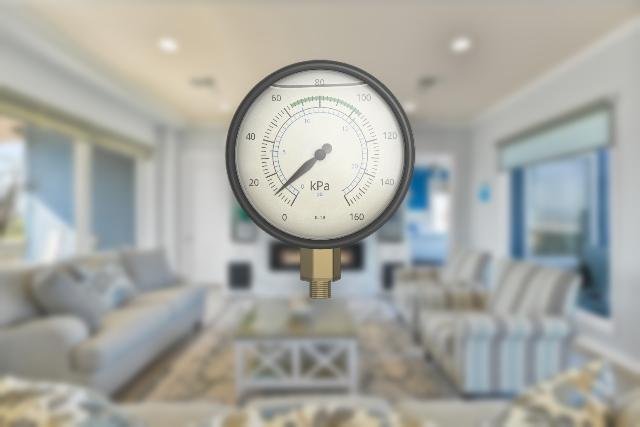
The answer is 10; kPa
